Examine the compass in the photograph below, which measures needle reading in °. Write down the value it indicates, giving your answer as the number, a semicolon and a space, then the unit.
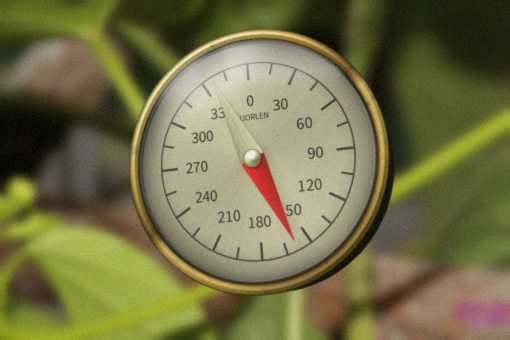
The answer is 157.5; °
